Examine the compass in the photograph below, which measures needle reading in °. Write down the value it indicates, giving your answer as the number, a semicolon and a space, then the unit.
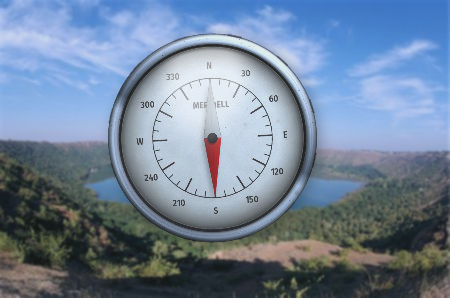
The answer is 180; °
